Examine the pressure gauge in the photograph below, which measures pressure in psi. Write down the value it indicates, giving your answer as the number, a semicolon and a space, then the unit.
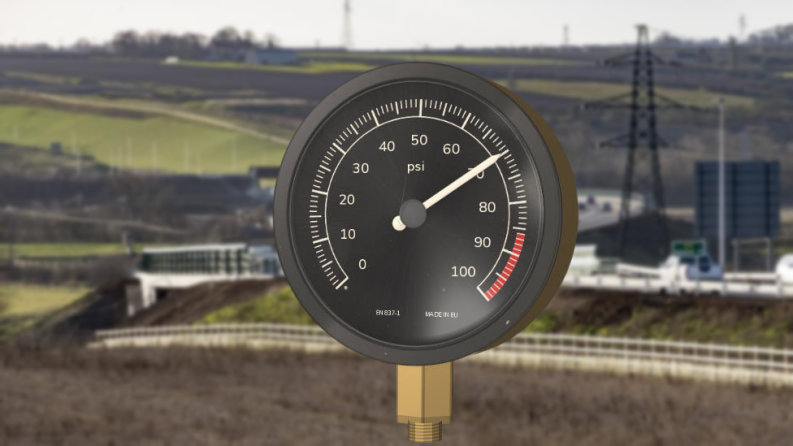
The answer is 70; psi
